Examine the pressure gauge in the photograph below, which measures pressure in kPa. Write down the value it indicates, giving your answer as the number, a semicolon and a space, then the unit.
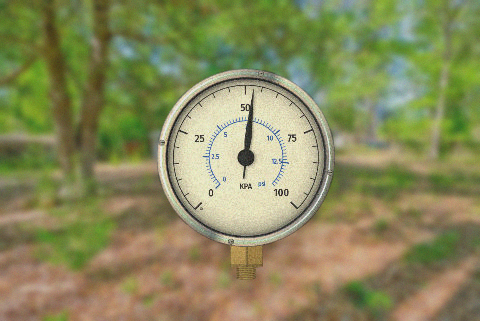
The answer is 52.5; kPa
